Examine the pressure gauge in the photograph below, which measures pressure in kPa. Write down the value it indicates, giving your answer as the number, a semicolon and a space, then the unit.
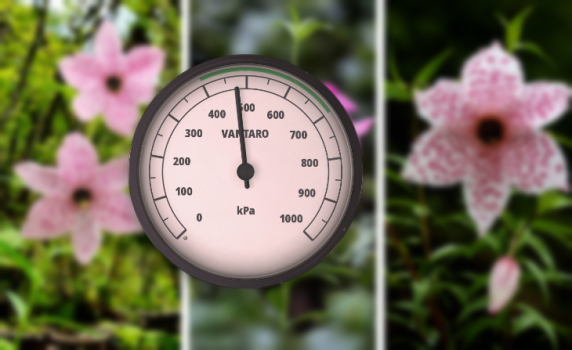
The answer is 475; kPa
